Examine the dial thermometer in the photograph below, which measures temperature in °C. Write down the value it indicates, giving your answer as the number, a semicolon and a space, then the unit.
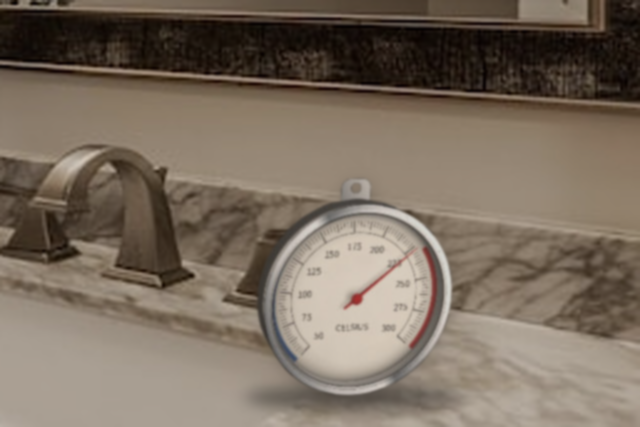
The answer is 225; °C
